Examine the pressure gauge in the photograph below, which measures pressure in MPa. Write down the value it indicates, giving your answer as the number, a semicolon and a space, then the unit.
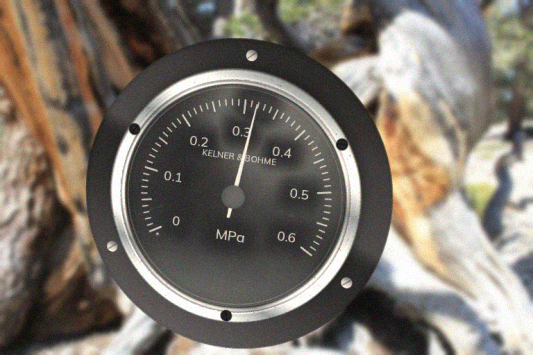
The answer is 0.32; MPa
